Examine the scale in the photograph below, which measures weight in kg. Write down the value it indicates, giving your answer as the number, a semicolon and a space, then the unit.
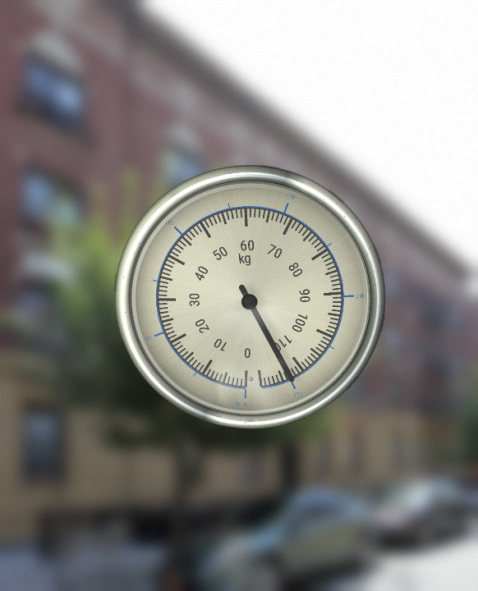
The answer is 113; kg
